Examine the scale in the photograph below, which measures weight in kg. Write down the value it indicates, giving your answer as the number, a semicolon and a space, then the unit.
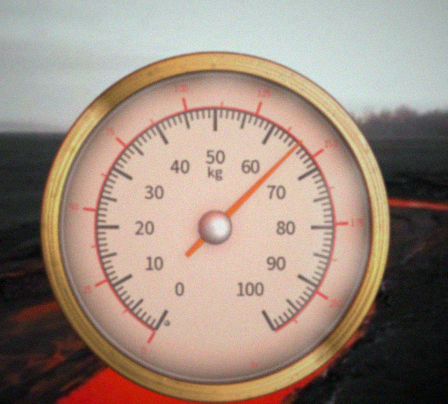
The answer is 65; kg
